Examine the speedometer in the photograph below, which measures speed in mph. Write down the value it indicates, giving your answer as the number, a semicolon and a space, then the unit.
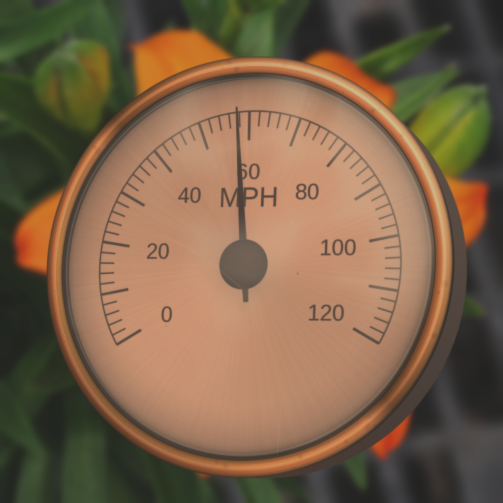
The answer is 58; mph
